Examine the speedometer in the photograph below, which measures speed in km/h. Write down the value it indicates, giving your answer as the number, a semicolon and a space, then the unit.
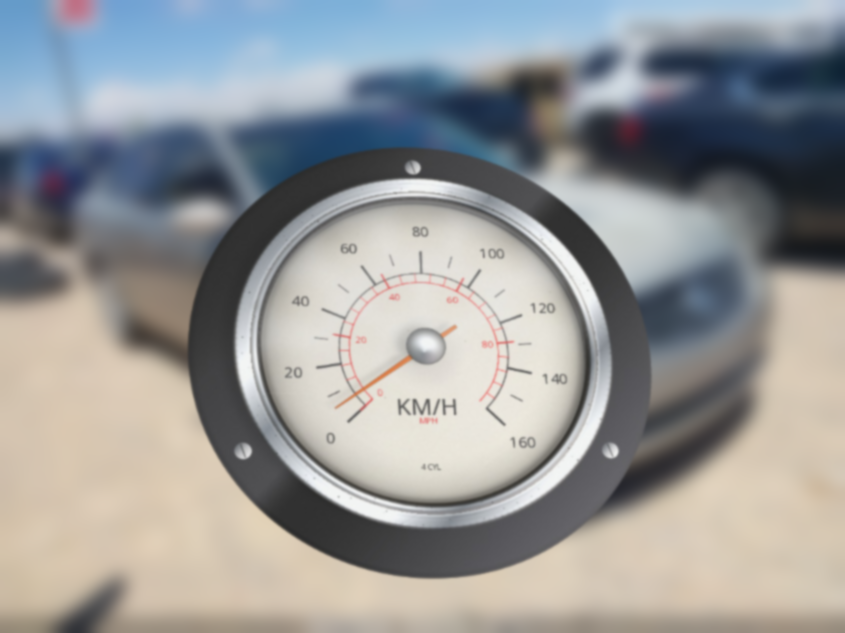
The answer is 5; km/h
